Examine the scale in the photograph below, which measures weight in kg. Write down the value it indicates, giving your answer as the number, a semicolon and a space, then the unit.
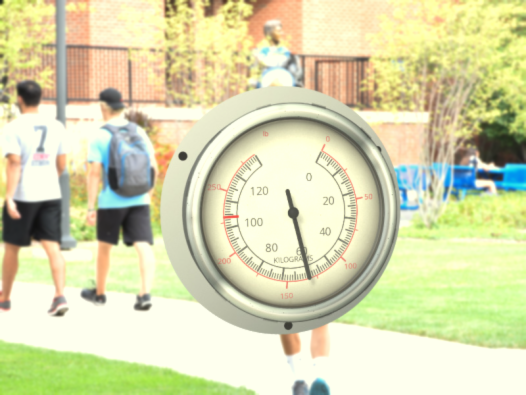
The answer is 60; kg
